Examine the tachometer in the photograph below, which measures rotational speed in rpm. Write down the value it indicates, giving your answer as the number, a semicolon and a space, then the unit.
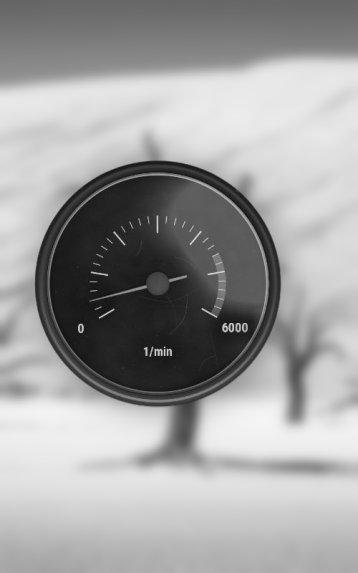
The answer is 400; rpm
